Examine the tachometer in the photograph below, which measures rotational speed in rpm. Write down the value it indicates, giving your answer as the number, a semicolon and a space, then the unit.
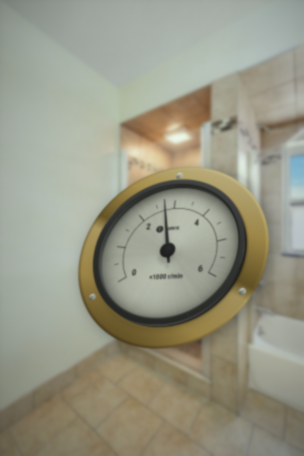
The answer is 2750; rpm
